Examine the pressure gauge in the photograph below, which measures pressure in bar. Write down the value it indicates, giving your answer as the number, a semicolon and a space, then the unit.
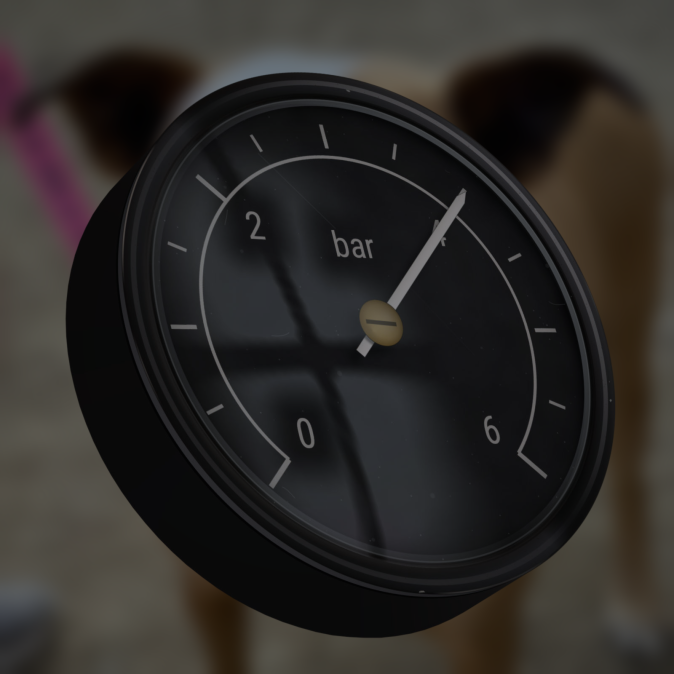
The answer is 4; bar
